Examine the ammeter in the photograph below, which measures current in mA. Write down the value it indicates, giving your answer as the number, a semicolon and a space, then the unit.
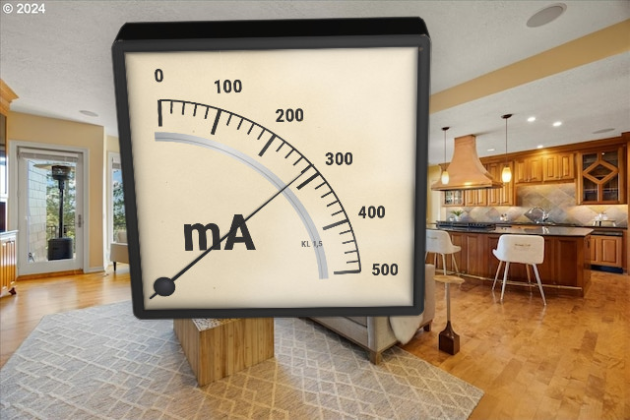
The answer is 280; mA
